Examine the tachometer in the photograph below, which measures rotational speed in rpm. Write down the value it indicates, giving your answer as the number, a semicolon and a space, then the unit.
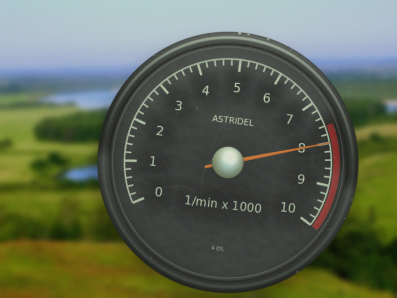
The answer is 8000; rpm
